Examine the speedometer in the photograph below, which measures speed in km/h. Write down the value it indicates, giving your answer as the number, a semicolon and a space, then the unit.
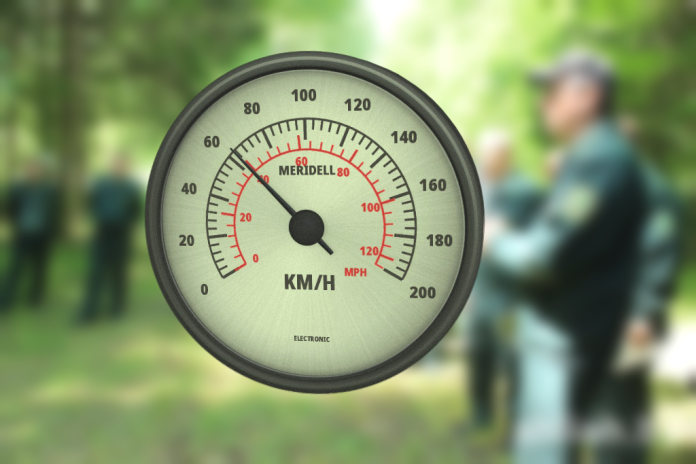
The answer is 64; km/h
